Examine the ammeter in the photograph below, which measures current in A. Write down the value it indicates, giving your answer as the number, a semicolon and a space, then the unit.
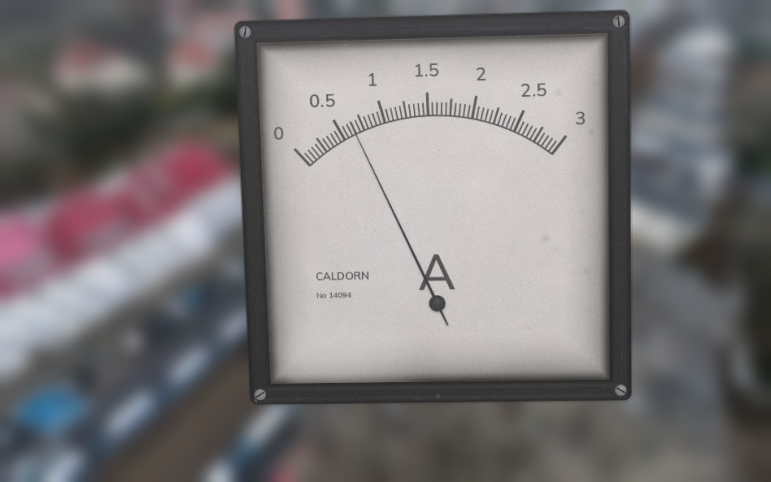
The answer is 0.65; A
